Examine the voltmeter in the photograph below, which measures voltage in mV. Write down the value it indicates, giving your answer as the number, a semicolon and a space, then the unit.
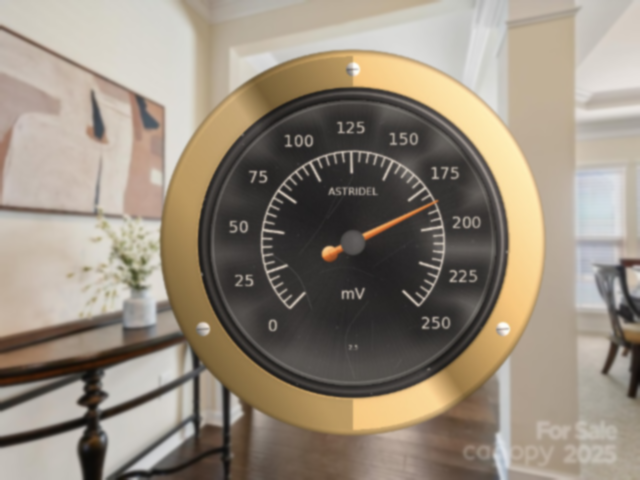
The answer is 185; mV
